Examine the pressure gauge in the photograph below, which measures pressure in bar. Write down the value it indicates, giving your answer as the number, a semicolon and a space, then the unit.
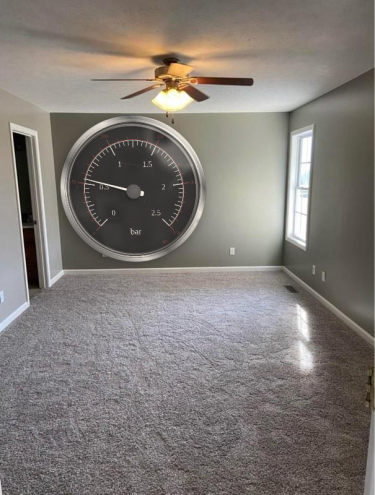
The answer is 0.55; bar
